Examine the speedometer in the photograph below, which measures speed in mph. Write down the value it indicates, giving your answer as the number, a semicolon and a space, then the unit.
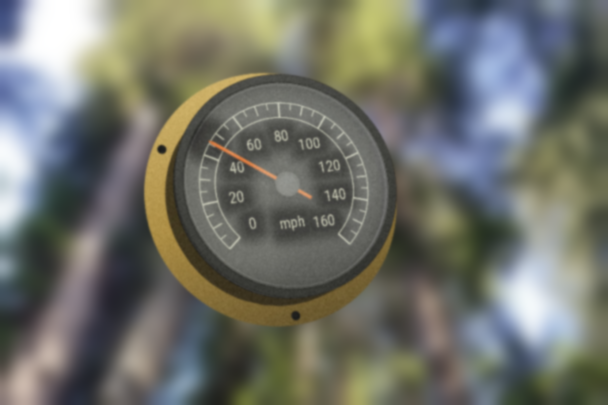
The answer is 45; mph
